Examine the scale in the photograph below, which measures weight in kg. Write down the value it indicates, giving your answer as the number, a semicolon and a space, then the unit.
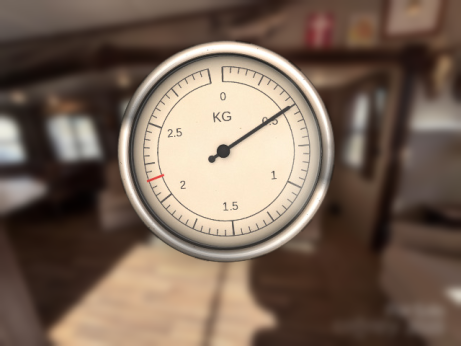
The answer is 0.5; kg
